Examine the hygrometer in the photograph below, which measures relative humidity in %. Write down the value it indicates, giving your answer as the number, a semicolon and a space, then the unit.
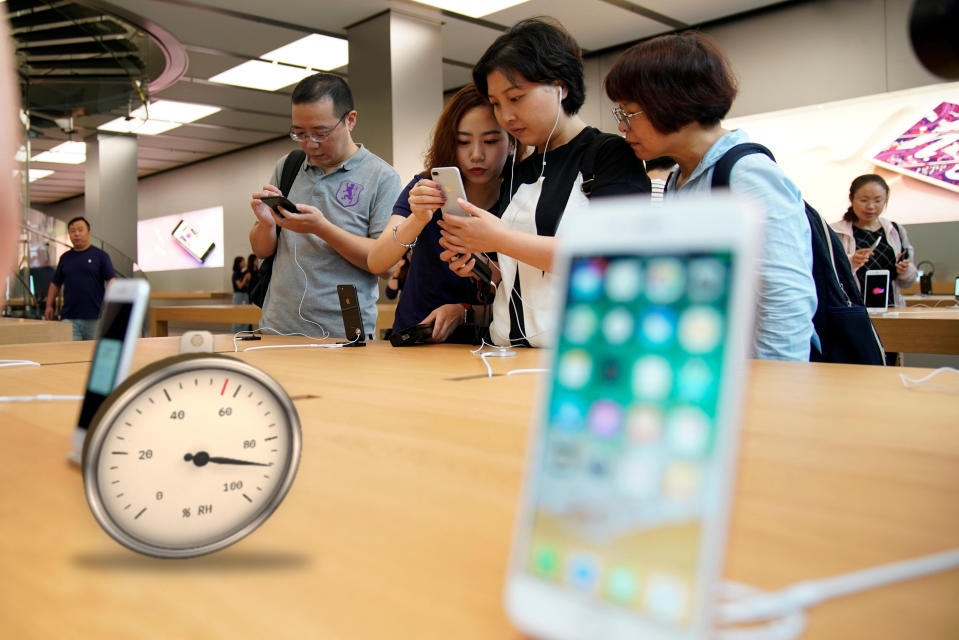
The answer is 88; %
